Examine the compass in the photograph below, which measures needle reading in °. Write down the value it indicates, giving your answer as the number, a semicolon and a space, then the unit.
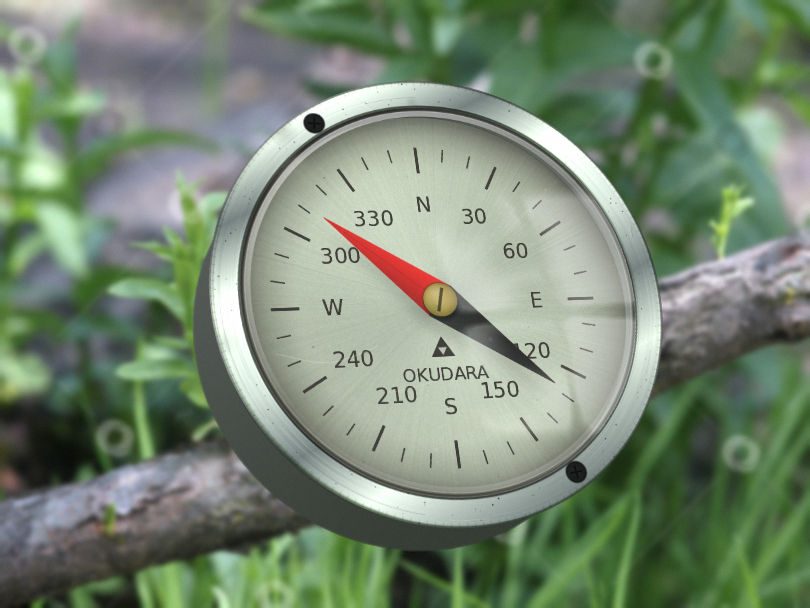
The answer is 310; °
